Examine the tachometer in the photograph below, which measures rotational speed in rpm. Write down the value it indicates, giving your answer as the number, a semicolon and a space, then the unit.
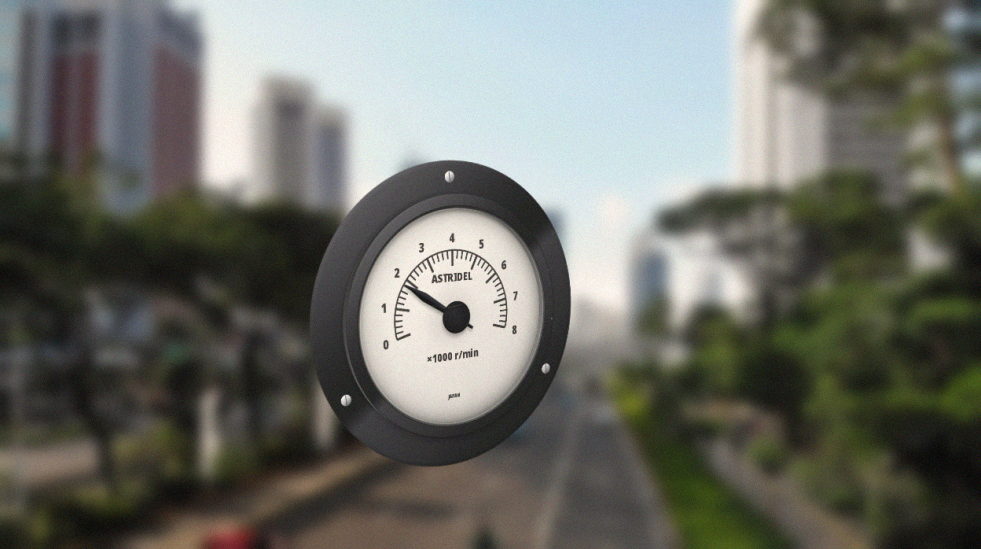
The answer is 1800; rpm
